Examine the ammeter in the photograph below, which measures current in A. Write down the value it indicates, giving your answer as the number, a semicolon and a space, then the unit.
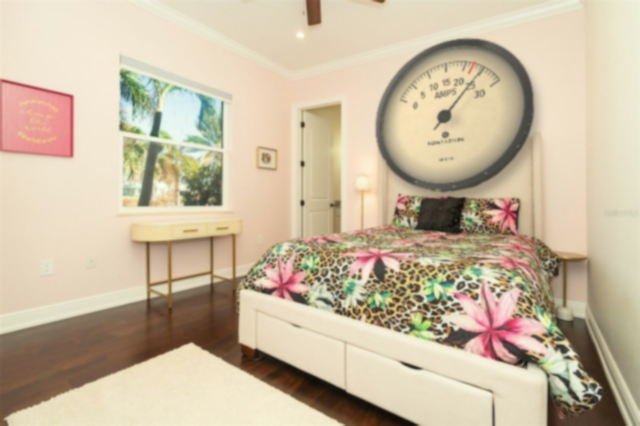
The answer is 25; A
